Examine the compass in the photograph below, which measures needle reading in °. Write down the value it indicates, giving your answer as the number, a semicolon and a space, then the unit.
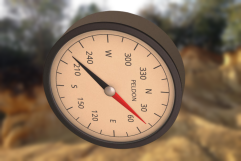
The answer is 45; °
